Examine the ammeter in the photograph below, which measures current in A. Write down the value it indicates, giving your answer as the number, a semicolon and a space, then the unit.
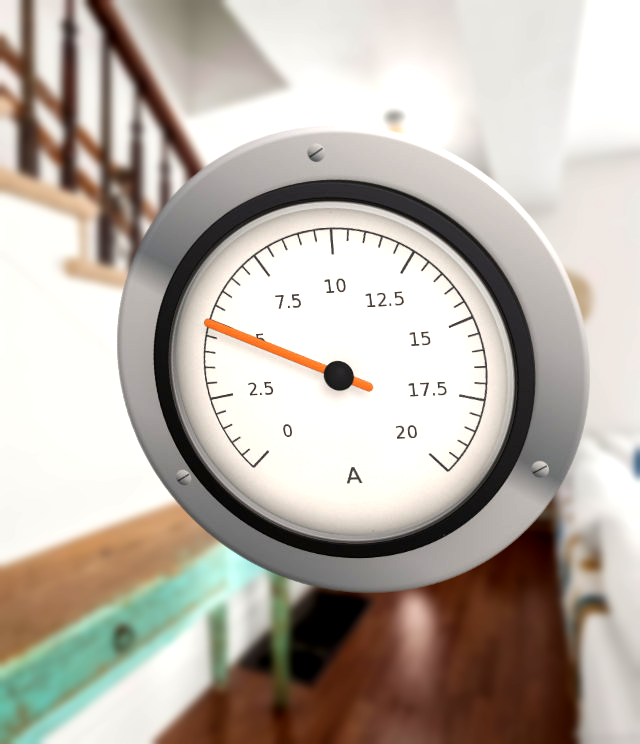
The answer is 5; A
